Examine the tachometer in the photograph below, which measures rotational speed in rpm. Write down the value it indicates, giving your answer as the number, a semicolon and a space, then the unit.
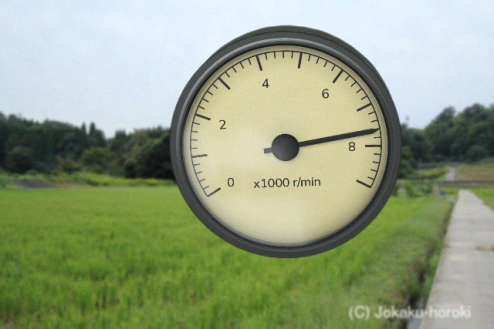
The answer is 7600; rpm
